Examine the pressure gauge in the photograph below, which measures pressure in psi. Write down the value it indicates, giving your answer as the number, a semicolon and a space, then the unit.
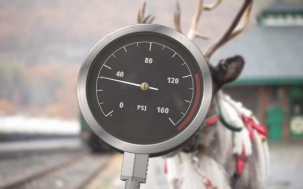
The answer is 30; psi
